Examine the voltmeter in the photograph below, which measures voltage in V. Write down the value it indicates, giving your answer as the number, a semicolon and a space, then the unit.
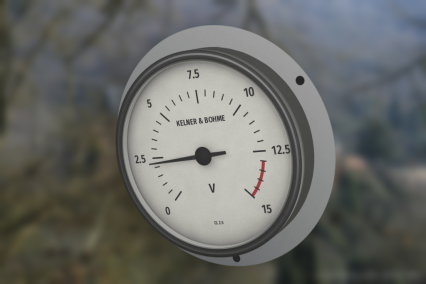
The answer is 2.25; V
